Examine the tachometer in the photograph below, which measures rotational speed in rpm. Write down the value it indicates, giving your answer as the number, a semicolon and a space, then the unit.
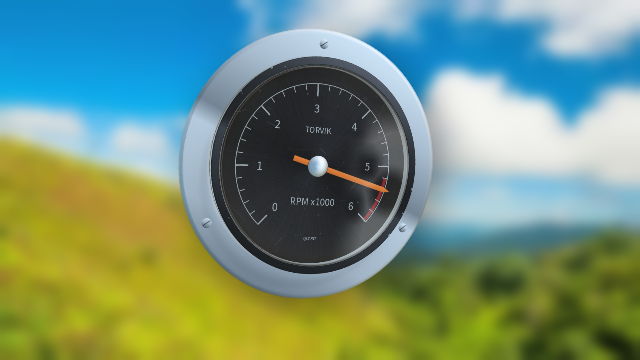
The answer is 5400; rpm
